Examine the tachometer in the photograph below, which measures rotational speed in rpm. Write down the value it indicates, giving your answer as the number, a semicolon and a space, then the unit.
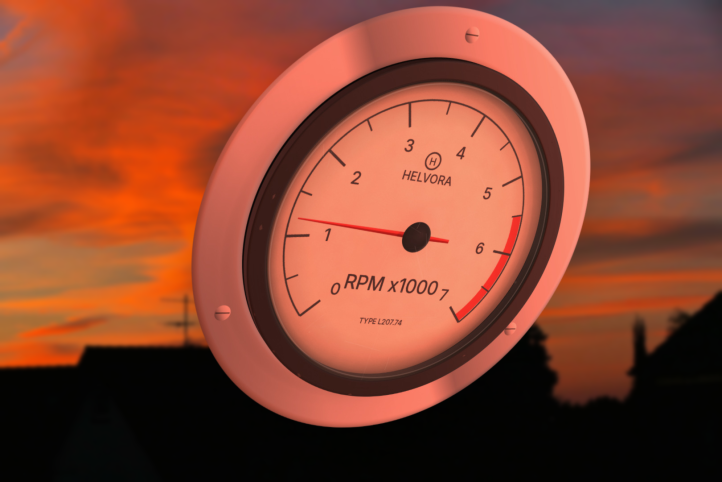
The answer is 1250; rpm
